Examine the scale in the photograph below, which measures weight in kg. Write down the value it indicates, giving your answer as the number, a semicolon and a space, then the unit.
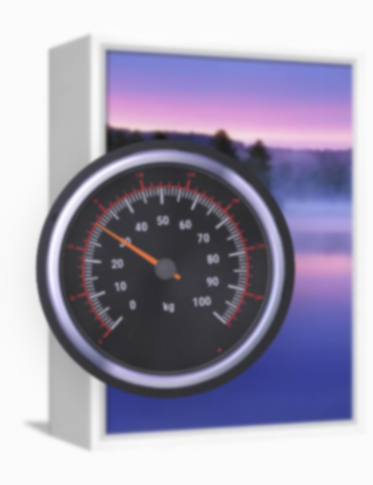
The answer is 30; kg
